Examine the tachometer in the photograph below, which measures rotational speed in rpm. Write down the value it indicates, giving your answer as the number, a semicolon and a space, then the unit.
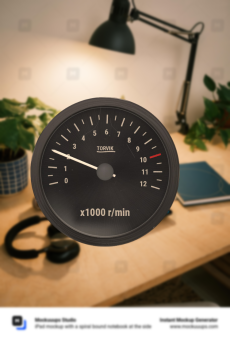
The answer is 2000; rpm
